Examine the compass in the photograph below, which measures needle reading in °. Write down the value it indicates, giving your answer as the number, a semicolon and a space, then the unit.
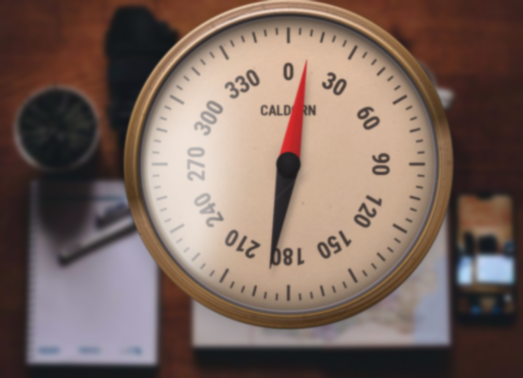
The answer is 10; °
